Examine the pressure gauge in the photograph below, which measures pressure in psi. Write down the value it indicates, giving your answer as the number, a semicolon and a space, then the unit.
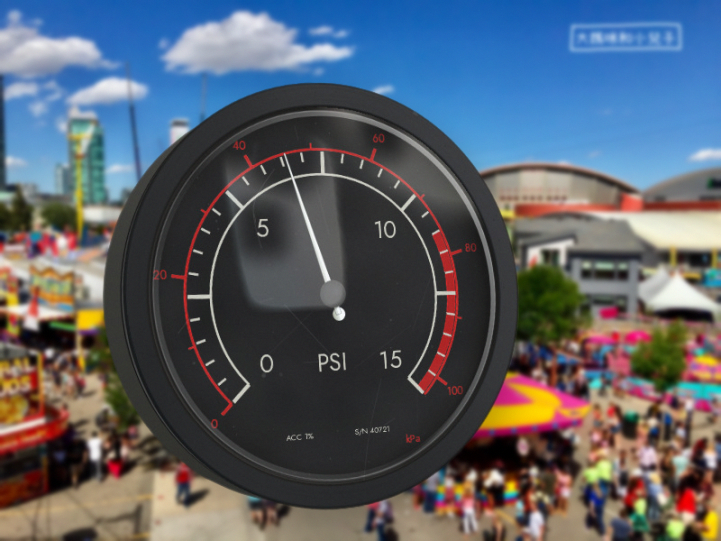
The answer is 6.5; psi
